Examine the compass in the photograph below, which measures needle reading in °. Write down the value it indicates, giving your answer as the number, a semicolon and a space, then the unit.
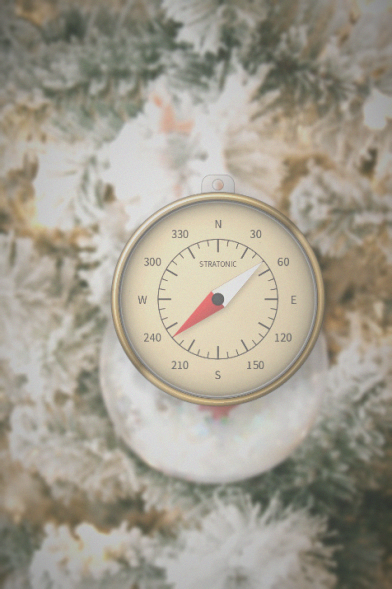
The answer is 230; °
